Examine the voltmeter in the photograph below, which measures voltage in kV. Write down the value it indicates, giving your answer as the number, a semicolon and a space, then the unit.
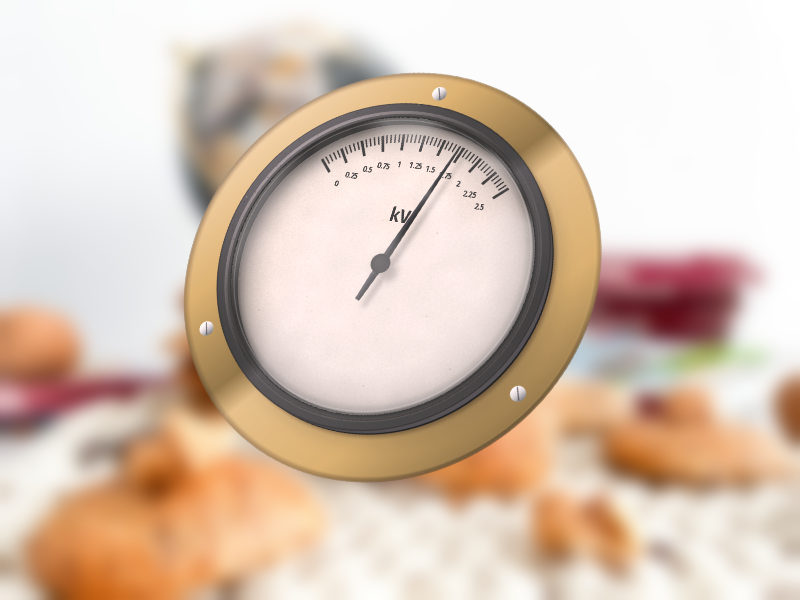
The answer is 1.75; kV
